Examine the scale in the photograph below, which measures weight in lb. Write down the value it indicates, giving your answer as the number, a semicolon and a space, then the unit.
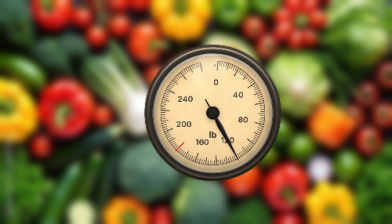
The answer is 120; lb
